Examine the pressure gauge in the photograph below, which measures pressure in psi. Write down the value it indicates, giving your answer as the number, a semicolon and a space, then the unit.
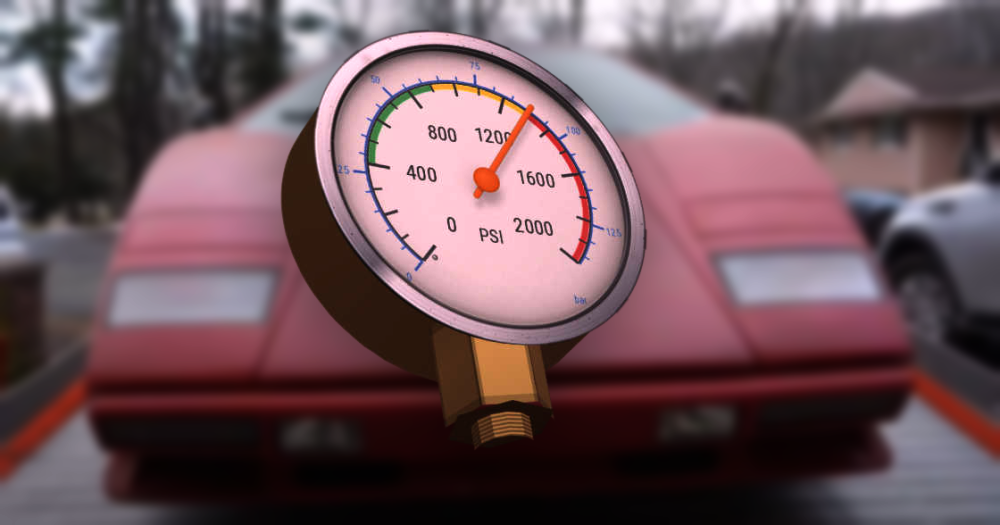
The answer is 1300; psi
